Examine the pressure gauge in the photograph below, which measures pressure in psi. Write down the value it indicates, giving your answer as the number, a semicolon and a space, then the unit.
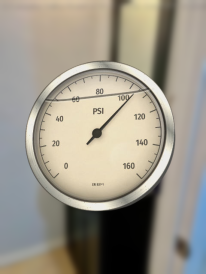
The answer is 105; psi
